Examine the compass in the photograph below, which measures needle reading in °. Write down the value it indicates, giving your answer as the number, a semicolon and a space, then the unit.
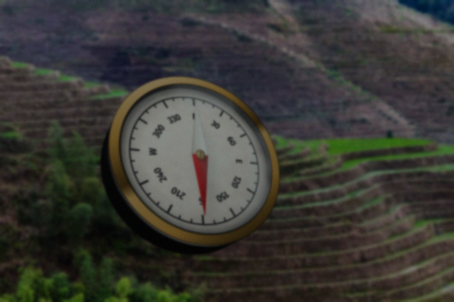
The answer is 180; °
